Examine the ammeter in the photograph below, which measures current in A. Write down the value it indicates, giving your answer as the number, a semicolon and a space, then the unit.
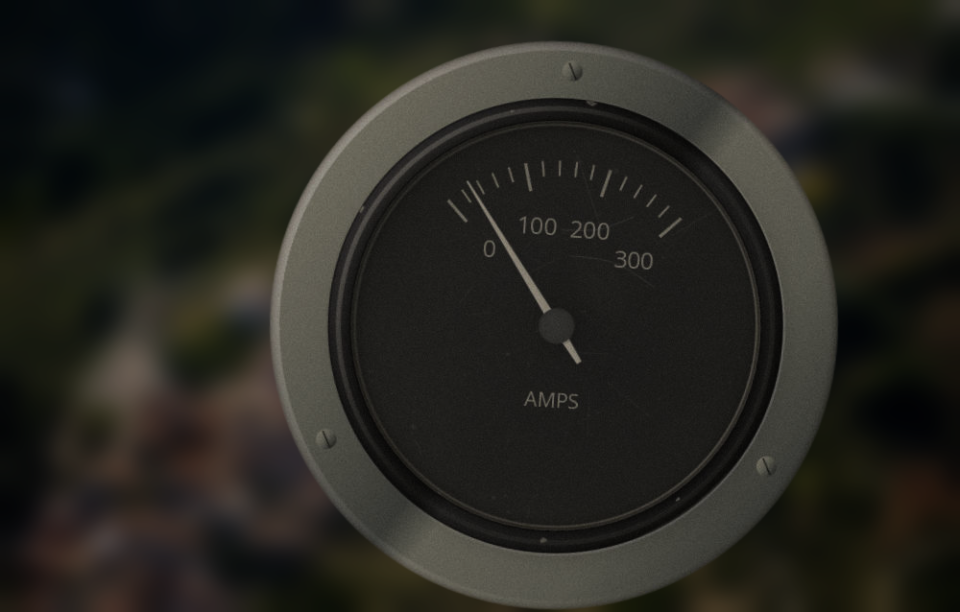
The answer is 30; A
